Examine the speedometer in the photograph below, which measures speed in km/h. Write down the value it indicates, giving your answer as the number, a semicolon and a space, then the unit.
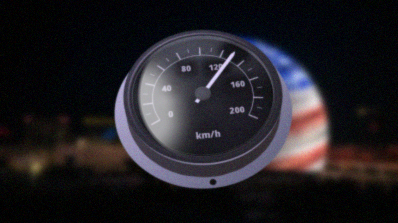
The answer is 130; km/h
